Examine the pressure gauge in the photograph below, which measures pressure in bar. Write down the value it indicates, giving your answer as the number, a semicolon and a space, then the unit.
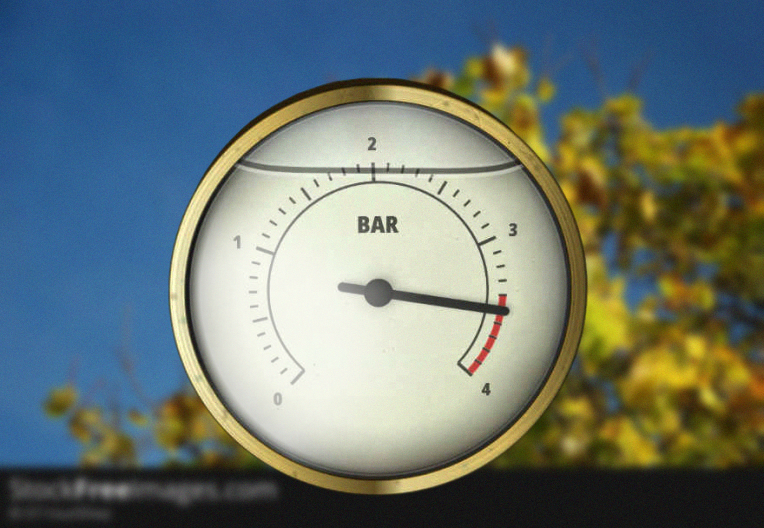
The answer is 3.5; bar
